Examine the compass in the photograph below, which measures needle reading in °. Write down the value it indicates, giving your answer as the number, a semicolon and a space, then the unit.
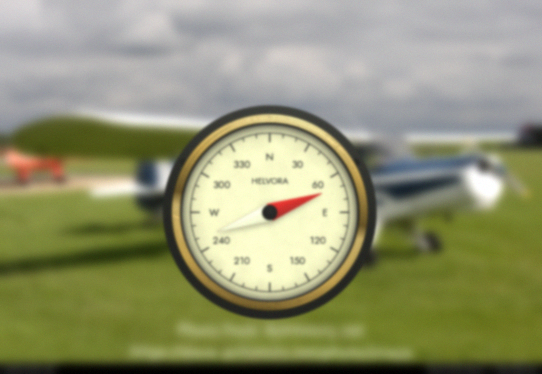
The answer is 70; °
